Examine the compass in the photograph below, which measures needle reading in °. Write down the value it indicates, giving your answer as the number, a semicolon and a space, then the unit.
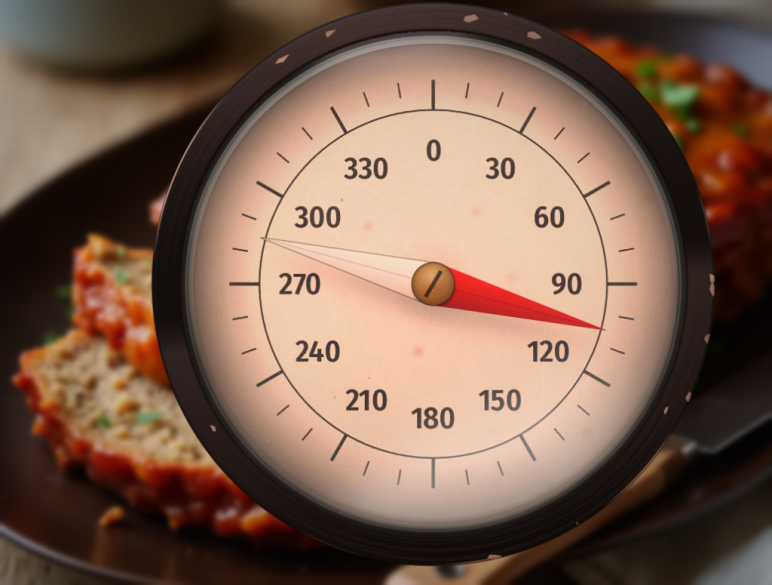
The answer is 105; °
